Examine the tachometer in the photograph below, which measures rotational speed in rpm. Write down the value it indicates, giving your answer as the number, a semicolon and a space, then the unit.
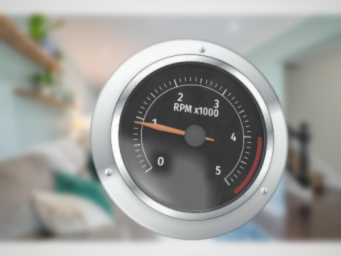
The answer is 900; rpm
